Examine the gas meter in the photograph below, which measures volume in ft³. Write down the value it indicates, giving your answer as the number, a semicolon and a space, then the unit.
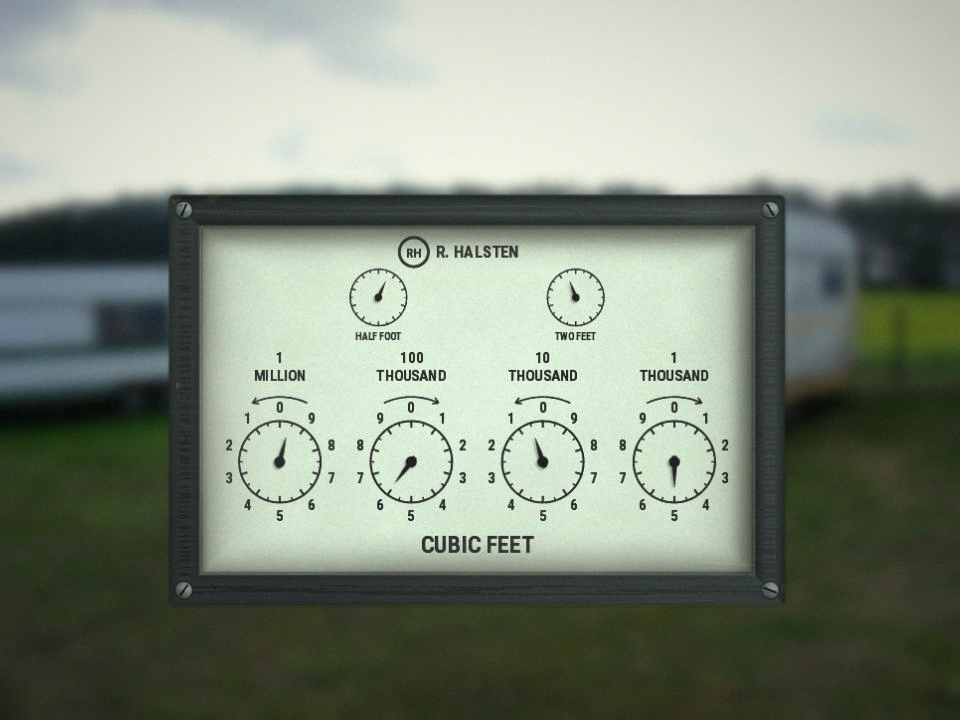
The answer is 960500; ft³
